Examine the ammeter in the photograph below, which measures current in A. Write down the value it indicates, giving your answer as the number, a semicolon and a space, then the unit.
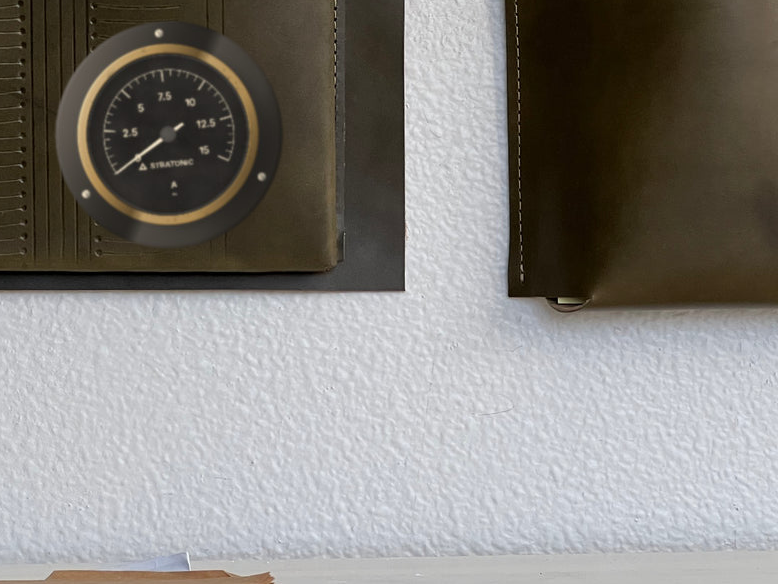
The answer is 0; A
